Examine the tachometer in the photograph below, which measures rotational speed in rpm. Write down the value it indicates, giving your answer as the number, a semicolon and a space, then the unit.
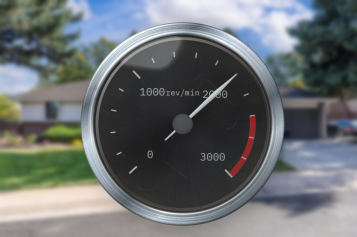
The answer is 2000; rpm
